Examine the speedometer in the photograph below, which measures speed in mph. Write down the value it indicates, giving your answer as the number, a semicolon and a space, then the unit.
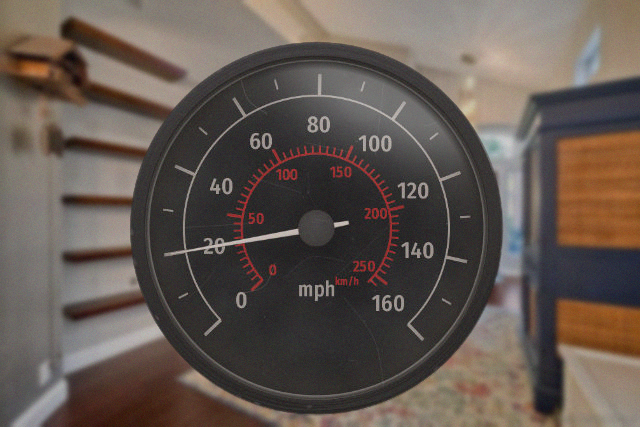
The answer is 20; mph
